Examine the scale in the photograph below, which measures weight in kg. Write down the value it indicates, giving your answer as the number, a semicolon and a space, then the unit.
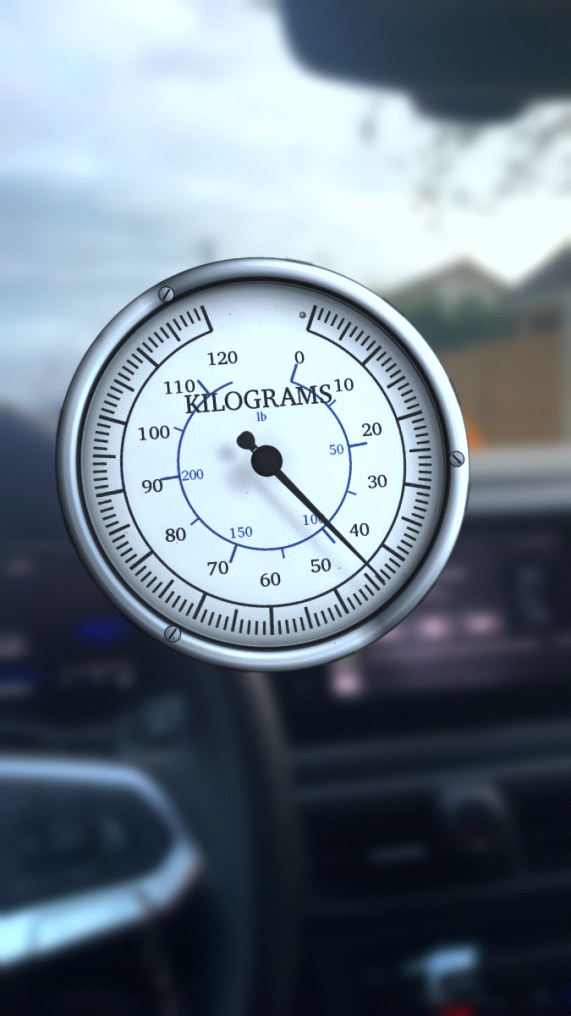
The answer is 44; kg
